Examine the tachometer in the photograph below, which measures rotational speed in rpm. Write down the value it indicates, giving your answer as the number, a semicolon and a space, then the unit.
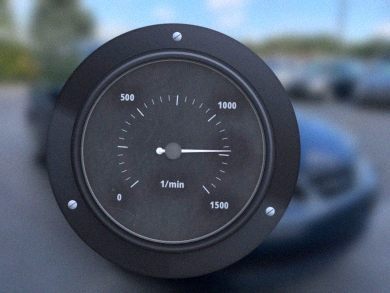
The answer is 1225; rpm
